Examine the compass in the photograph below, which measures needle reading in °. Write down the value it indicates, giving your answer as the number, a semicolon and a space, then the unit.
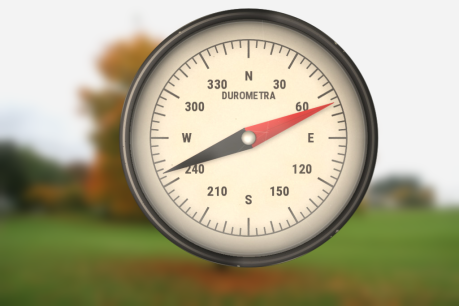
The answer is 67.5; °
